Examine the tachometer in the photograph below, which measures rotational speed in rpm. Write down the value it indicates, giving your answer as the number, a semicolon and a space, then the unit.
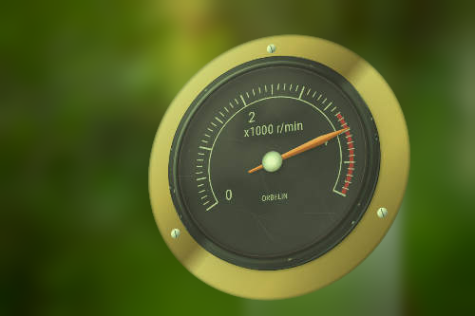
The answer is 4000; rpm
